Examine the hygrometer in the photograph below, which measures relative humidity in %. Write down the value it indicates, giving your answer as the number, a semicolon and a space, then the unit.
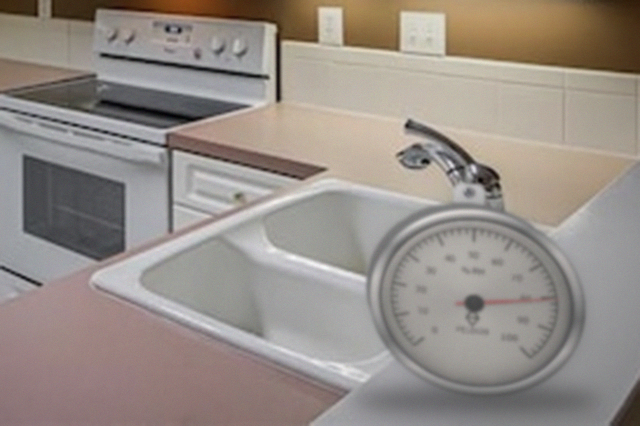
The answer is 80; %
